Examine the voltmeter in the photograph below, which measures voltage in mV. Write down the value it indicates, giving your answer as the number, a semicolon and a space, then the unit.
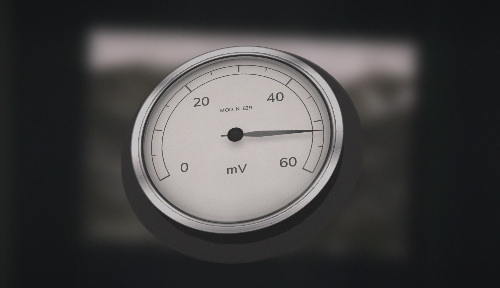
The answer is 52.5; mV
